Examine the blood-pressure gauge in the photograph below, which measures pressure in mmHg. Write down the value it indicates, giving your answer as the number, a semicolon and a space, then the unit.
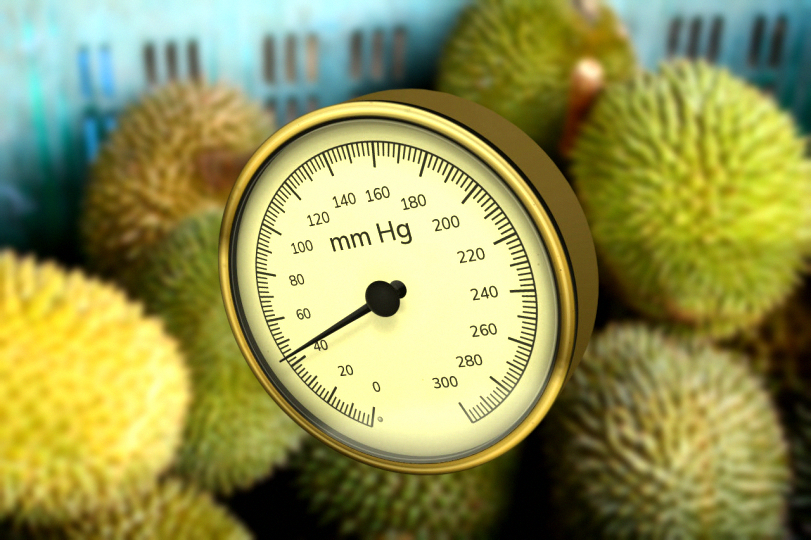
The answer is 44; mmHg
